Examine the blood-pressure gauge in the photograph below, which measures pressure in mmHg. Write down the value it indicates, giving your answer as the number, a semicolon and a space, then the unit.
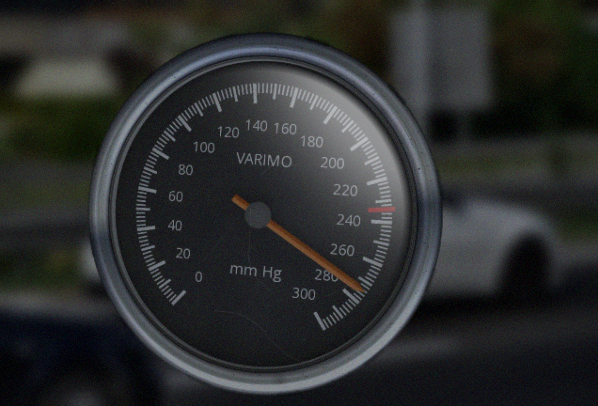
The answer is 274; mmHg
